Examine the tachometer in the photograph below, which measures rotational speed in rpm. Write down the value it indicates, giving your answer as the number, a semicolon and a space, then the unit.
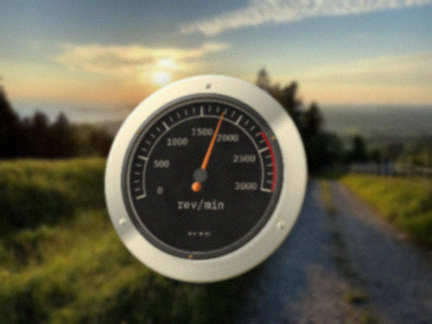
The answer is 1800; rpm
